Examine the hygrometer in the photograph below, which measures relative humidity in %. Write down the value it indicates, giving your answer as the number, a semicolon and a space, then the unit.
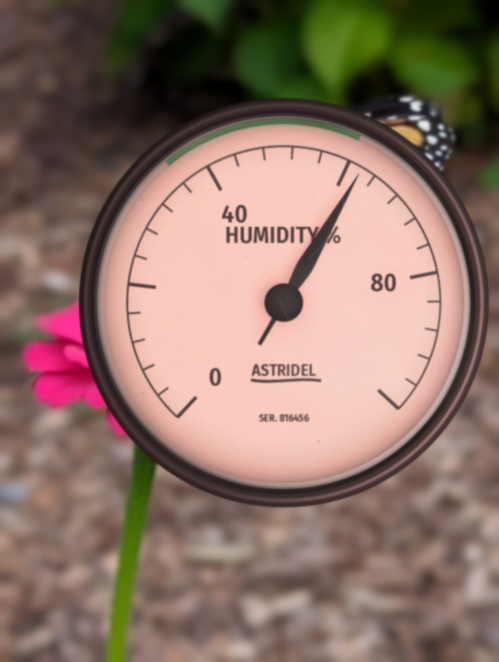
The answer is 62; %
